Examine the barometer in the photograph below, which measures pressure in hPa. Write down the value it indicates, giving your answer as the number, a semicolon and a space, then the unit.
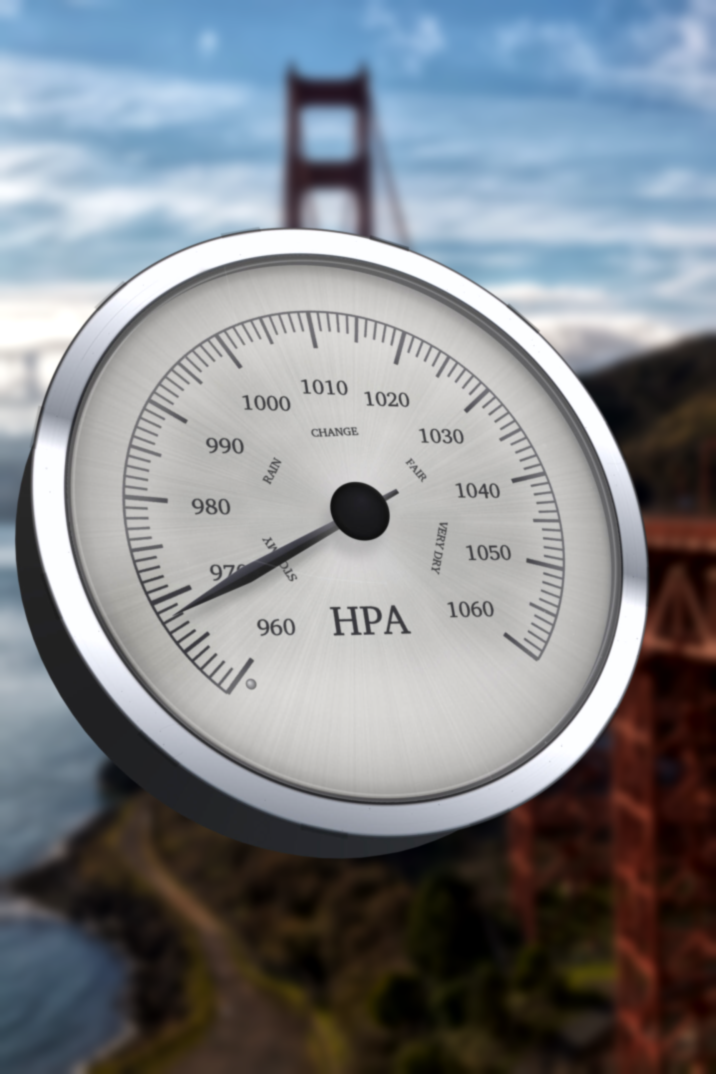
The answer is 968; hPa
